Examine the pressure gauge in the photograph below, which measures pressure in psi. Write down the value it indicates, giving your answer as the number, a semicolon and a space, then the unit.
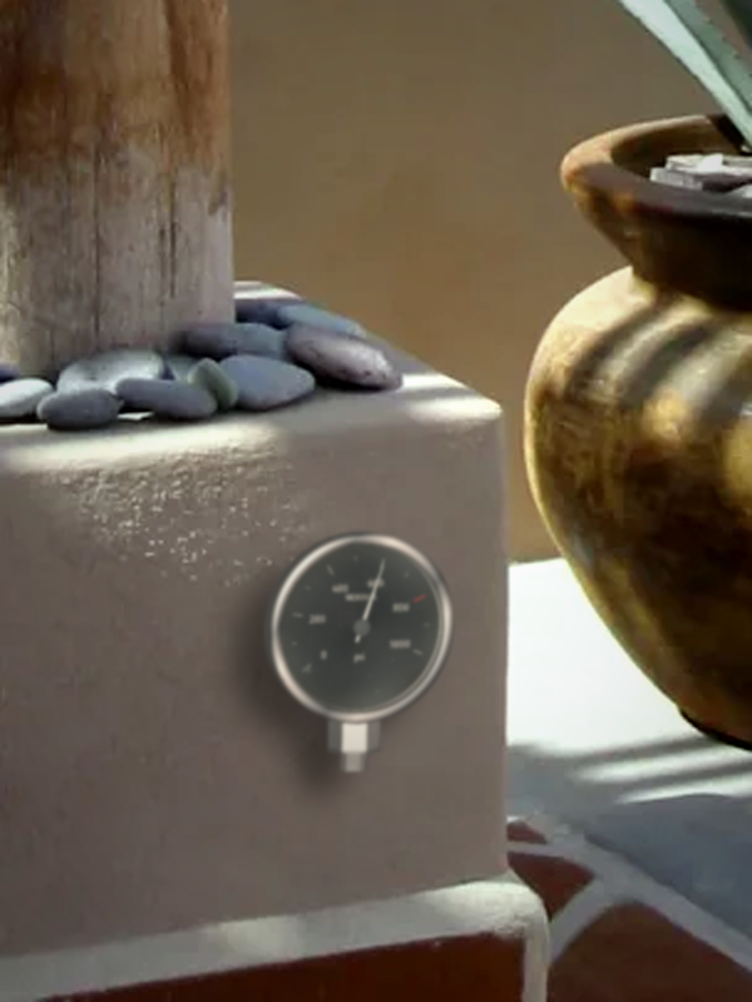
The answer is 600; psi
